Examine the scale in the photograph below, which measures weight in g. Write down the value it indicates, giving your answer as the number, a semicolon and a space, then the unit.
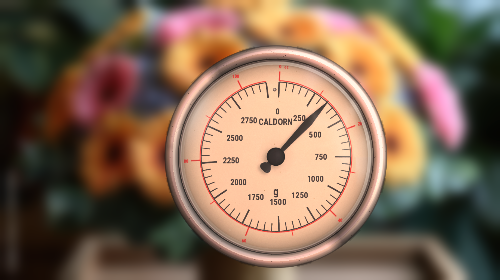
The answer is 350; g
